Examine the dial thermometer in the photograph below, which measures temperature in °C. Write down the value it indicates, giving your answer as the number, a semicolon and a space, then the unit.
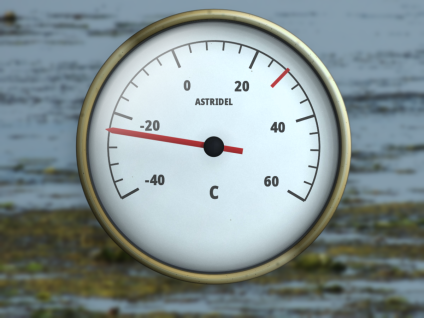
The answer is -24; °C
